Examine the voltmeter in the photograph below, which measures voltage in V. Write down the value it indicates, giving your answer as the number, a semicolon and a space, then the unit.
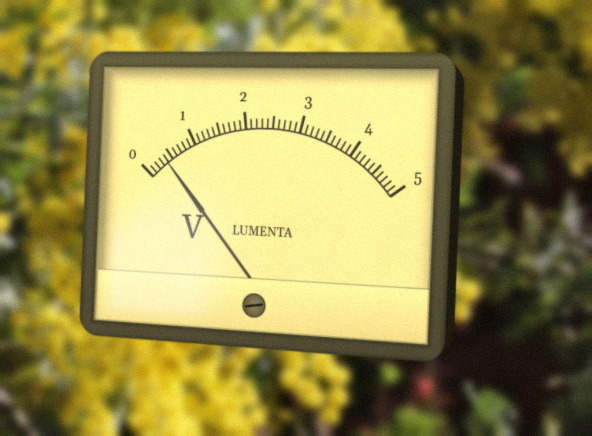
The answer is 0.4; V
